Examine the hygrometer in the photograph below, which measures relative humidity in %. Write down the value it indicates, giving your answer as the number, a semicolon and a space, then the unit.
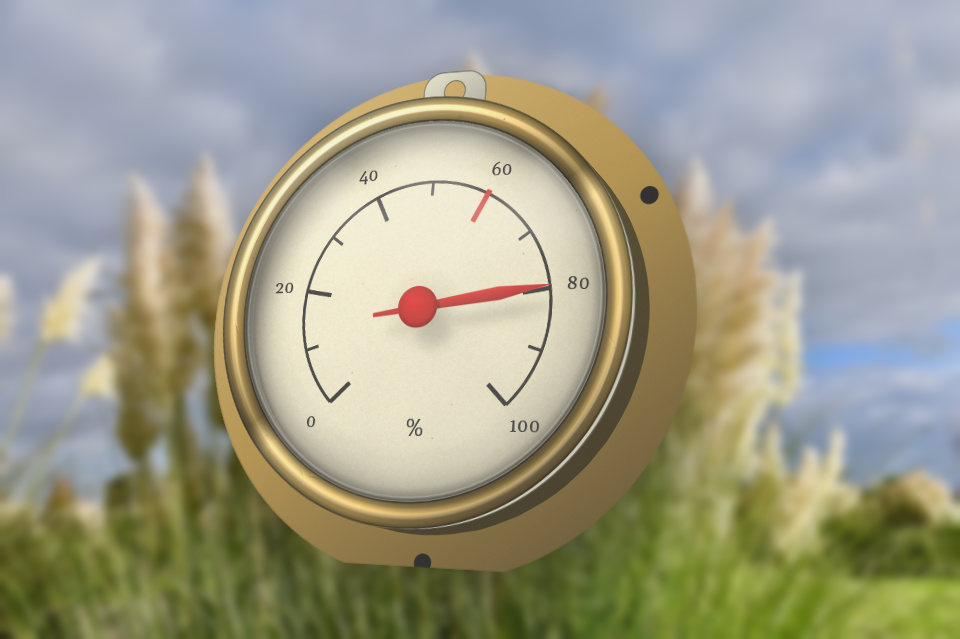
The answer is 80; %
